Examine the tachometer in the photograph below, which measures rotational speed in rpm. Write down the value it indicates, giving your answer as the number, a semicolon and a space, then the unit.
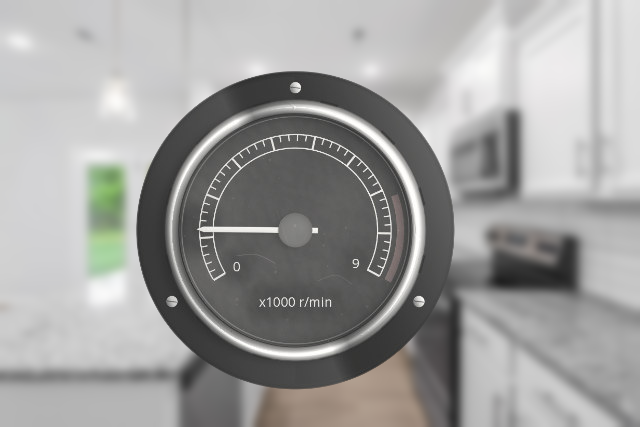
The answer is 1200; rpm
